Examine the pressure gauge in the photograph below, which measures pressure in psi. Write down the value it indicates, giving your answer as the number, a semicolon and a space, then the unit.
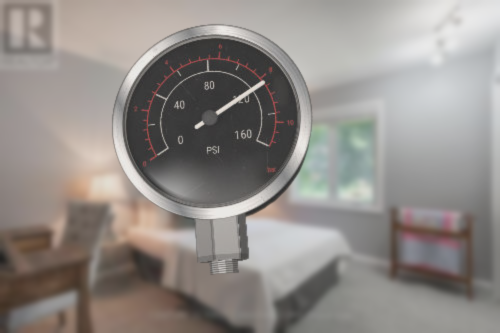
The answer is 120; psi
